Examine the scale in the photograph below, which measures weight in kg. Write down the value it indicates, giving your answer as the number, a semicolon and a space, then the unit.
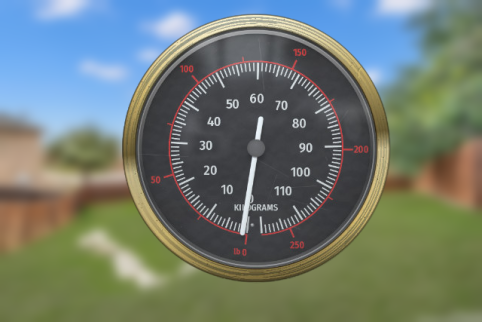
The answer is 1; kg
